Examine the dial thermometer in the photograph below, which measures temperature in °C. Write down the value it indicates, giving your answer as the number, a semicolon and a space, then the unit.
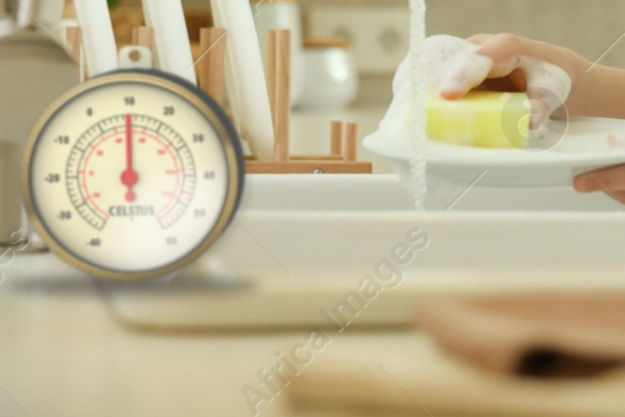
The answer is 10; °C
